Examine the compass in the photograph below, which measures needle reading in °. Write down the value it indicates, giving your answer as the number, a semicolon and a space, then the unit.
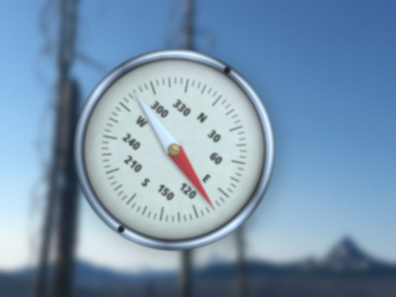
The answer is 105; °
